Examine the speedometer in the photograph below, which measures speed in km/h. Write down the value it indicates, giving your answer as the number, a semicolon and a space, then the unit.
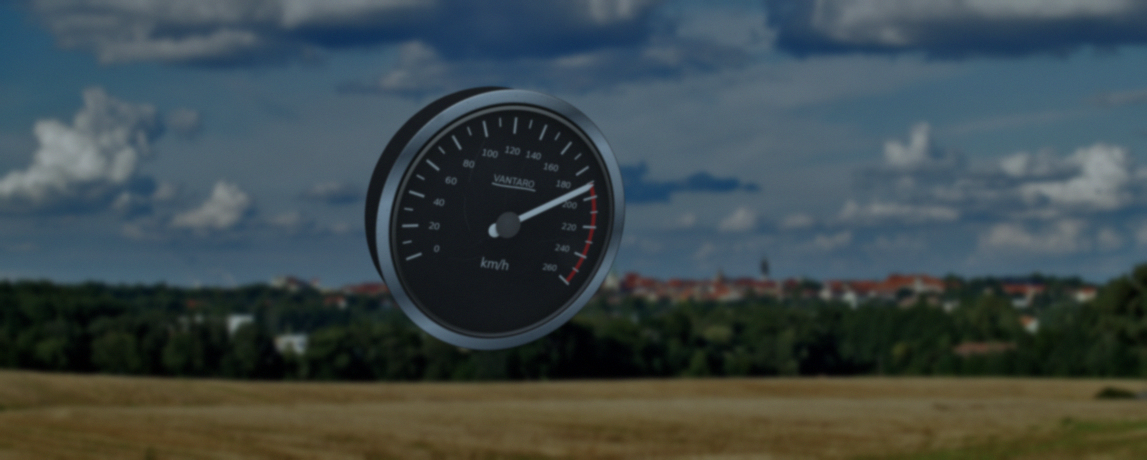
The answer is 190; km/h
